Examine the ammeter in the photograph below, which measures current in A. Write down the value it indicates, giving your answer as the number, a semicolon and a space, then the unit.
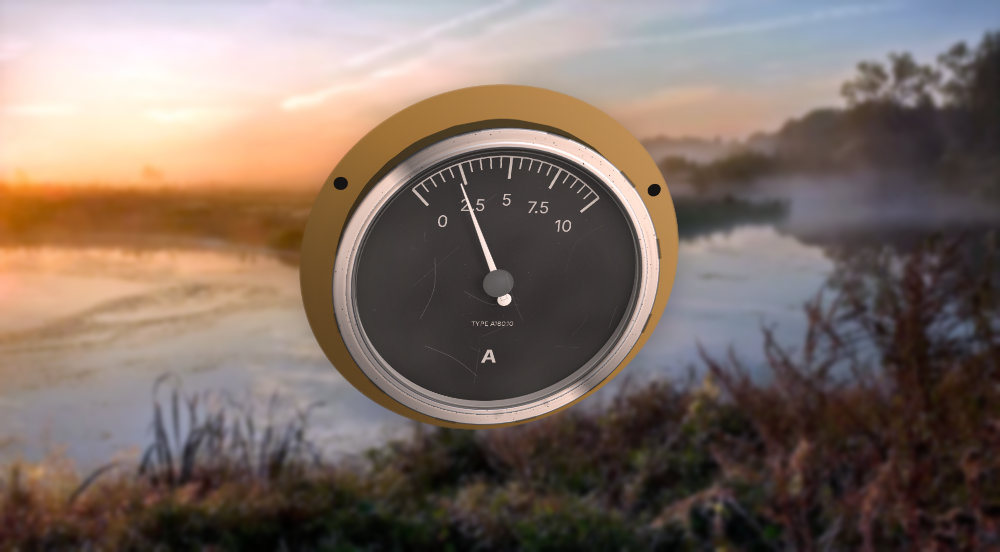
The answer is 2.25; A
